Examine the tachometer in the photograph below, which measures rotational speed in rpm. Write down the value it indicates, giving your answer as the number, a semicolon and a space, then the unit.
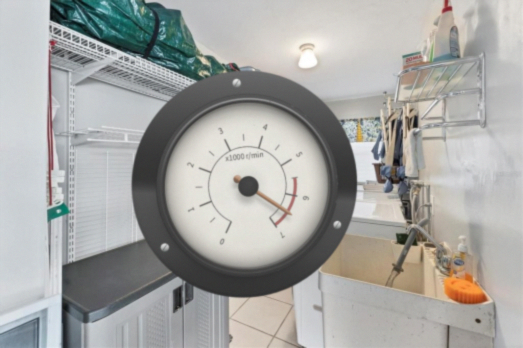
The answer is 6500; rpm
